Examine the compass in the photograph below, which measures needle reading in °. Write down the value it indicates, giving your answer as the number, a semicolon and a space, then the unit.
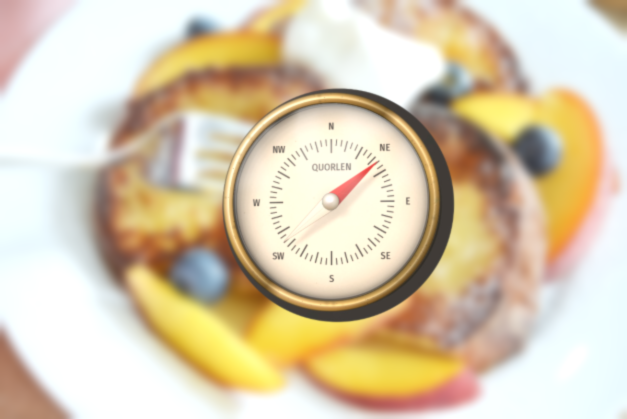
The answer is 50; °
